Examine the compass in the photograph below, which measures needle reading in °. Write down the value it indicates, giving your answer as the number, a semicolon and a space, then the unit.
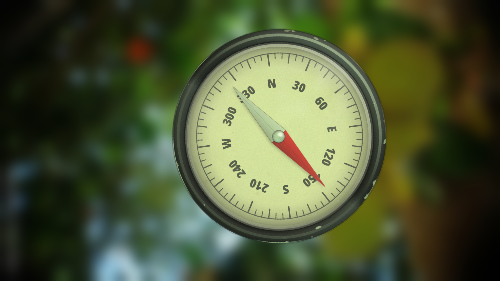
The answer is 145; °
